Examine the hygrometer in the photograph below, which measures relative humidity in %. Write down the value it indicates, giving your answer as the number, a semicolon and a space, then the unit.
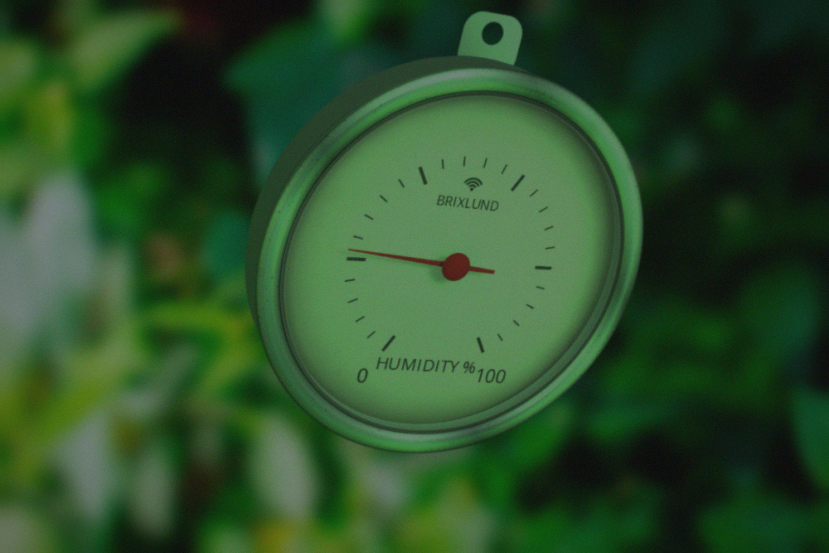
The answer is 22; %
